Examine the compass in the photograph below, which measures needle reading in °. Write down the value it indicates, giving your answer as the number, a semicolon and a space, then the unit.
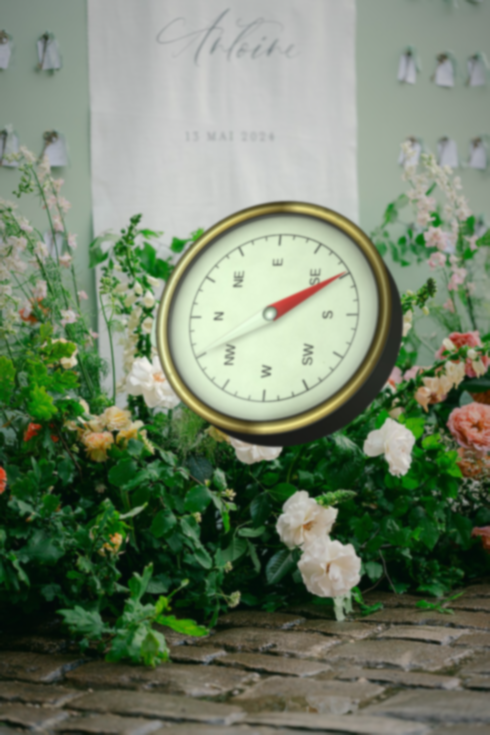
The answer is 150; °
